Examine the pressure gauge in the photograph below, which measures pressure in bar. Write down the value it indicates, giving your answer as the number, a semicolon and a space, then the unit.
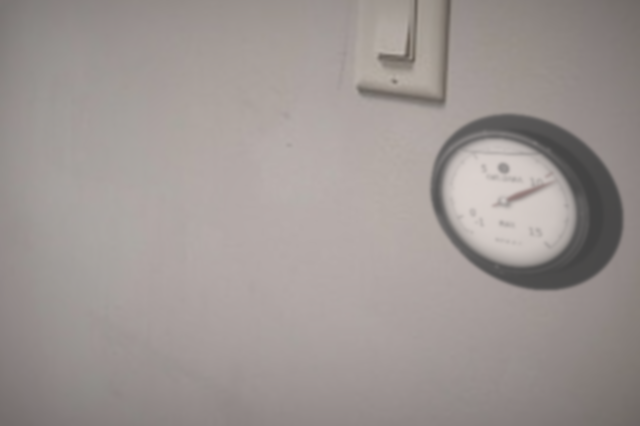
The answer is 10.5; bar
